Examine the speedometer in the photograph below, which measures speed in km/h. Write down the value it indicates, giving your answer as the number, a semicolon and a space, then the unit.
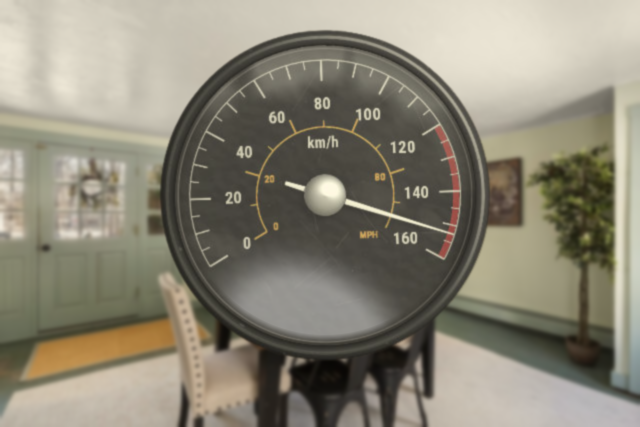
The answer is 152.5; km/h
